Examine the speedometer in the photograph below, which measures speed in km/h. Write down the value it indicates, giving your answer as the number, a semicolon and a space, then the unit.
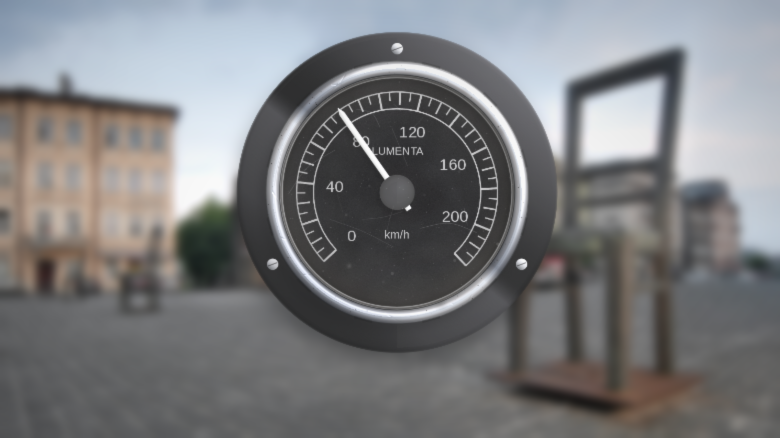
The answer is 80; km/h
